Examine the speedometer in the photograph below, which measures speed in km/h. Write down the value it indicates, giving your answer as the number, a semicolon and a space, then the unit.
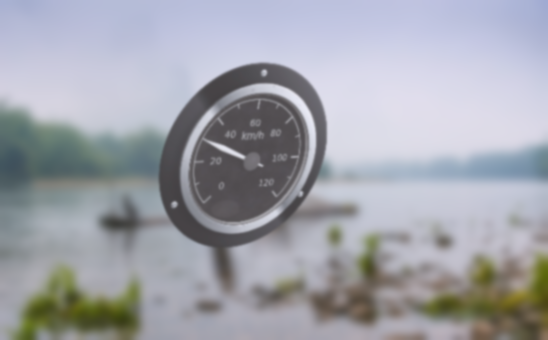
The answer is 30; km/h
